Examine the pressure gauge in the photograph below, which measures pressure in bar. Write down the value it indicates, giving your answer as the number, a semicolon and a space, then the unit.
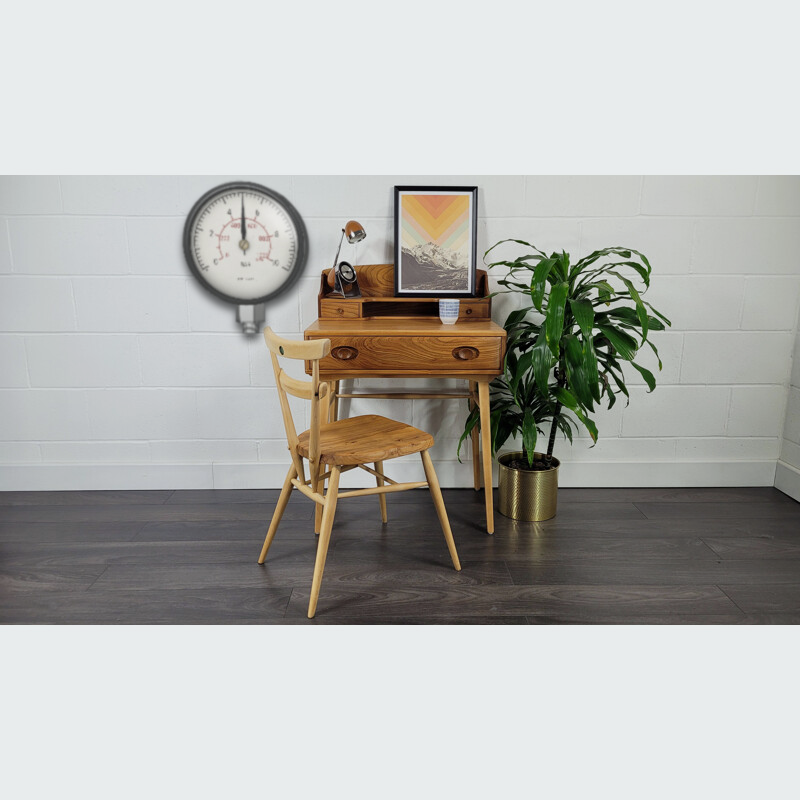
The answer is 5; bar
